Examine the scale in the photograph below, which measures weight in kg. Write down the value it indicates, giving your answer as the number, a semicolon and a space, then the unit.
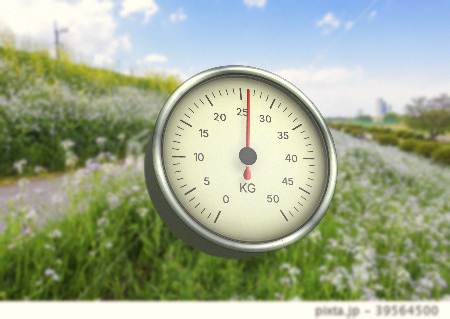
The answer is 26; kg
